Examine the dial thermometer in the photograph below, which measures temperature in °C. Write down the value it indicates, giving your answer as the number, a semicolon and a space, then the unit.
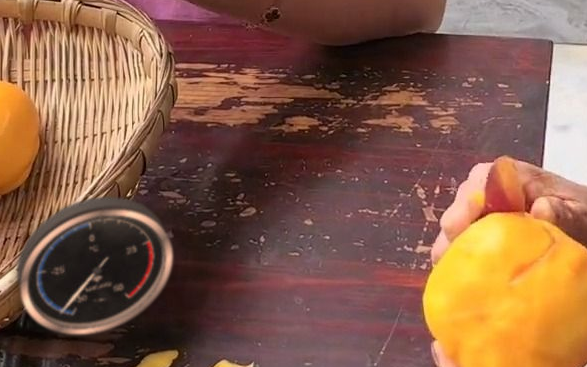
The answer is -45; °C
